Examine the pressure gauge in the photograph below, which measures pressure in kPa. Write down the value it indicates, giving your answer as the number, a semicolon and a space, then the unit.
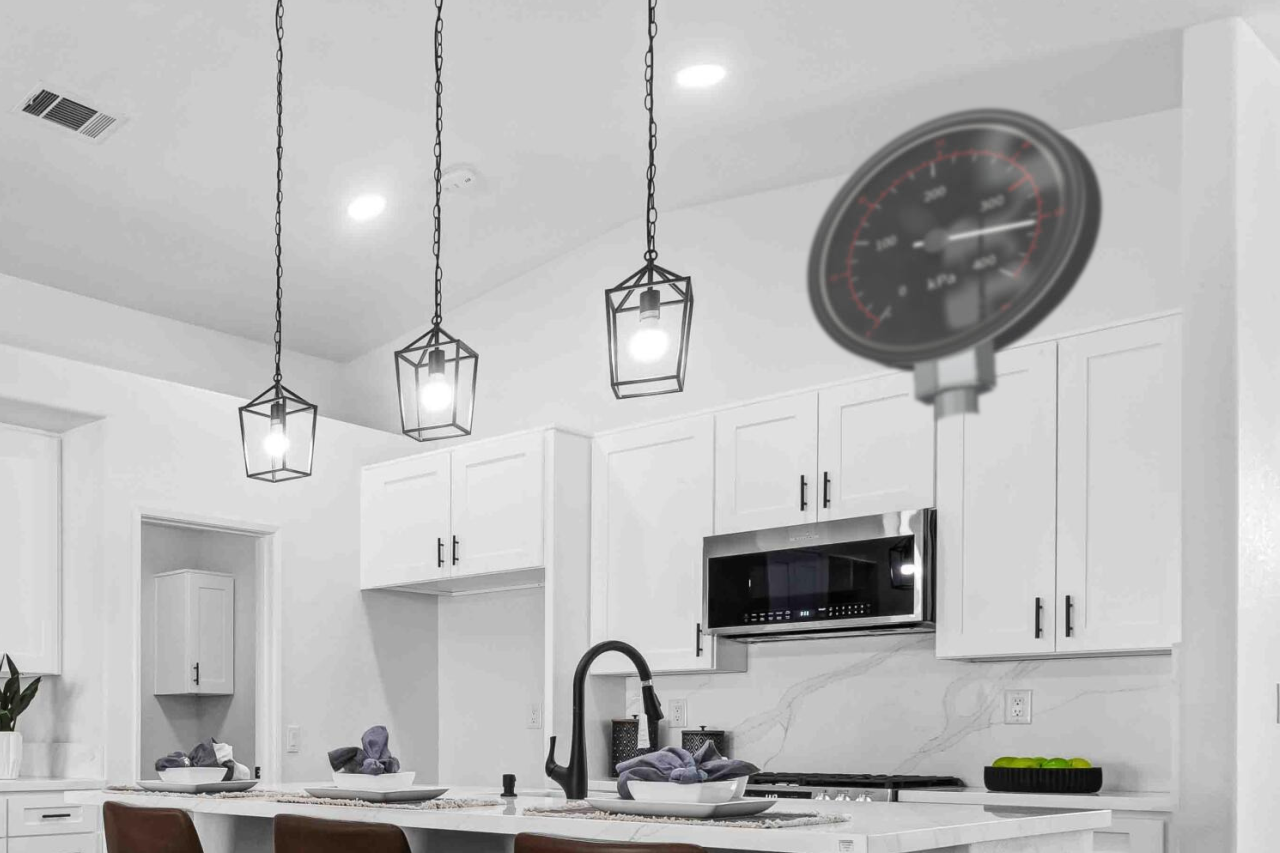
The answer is 350; kPa
